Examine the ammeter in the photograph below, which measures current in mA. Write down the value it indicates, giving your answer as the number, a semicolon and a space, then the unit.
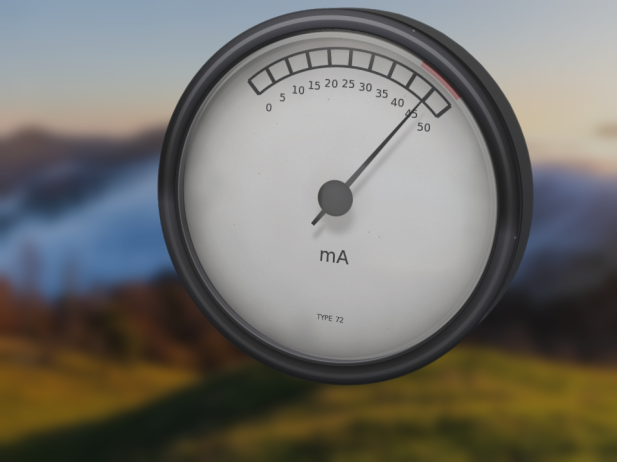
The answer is 45; mA
